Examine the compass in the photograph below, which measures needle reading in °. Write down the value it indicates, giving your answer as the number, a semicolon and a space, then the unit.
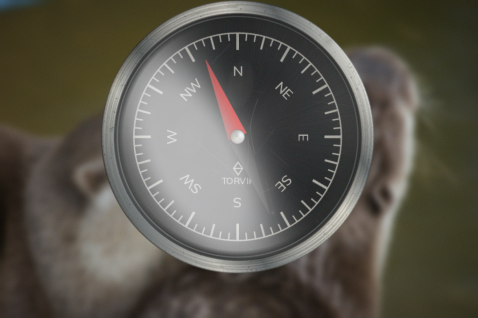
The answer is 337.5; °
